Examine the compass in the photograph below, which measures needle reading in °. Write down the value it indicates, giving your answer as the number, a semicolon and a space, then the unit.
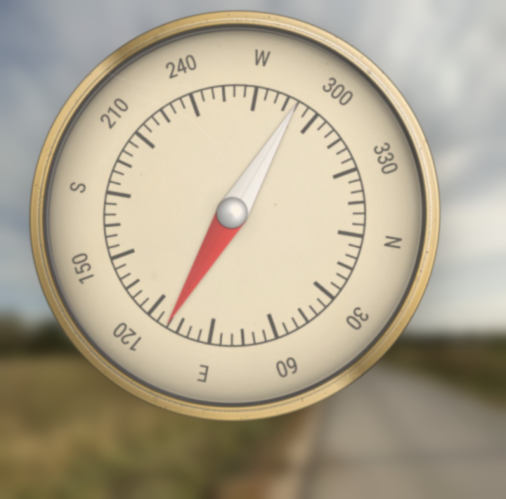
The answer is 110; °
